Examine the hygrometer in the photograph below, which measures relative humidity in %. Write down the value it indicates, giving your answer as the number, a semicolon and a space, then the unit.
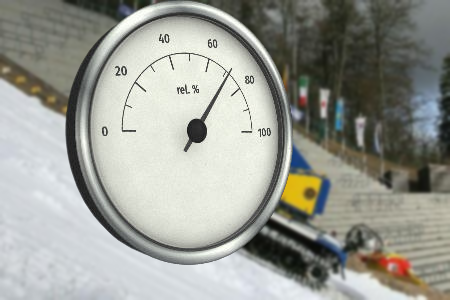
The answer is 70; %
